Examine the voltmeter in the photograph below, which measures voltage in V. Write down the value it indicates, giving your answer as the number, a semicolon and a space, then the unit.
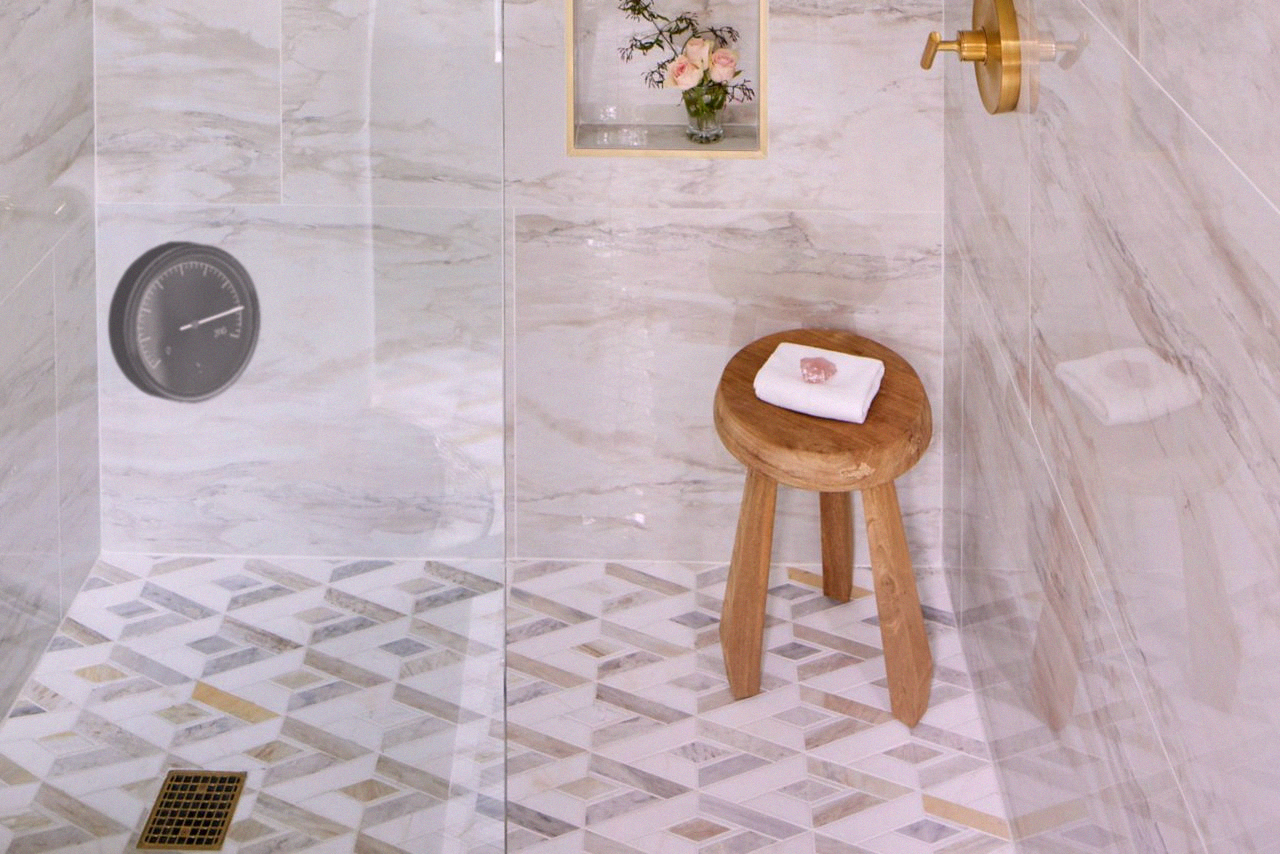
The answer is 175; V
